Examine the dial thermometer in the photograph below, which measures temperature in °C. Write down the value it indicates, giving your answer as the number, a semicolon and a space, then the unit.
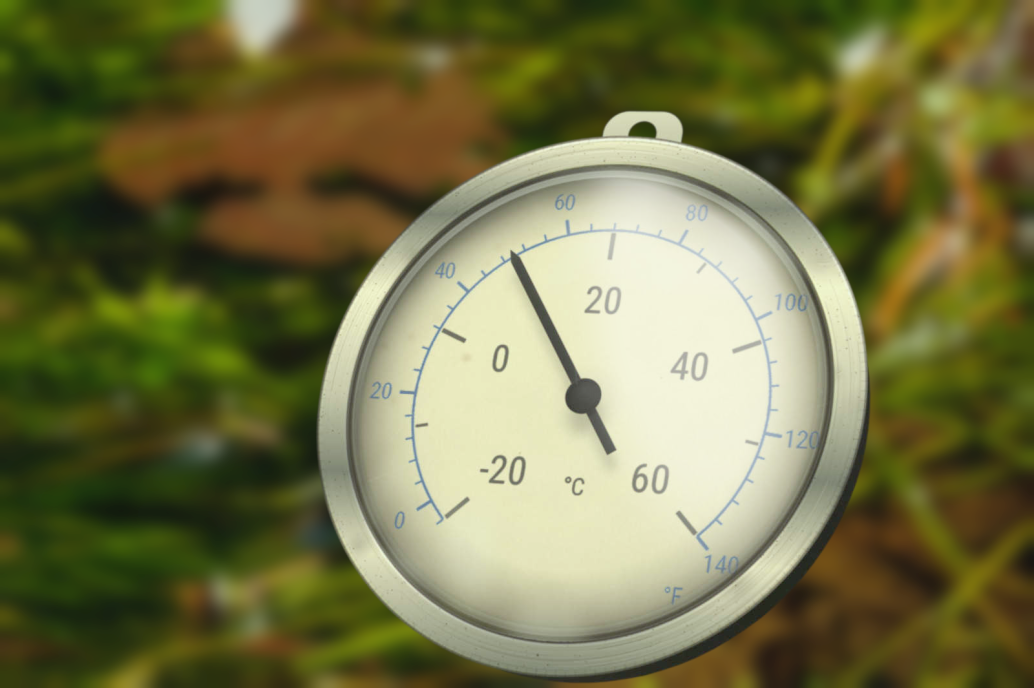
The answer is 10; °C
